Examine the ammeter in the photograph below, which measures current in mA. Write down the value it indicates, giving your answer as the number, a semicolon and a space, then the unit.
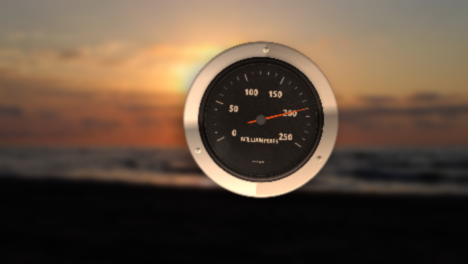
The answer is 200; mA
